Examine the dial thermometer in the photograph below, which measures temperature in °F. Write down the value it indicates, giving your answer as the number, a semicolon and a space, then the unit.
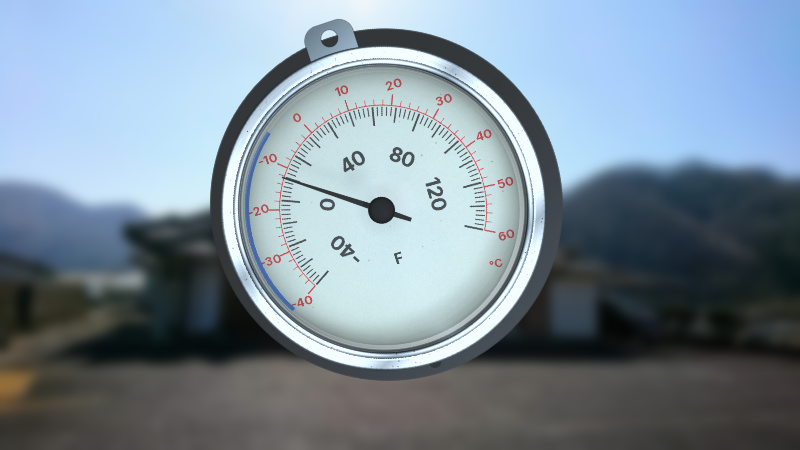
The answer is 10; °F
